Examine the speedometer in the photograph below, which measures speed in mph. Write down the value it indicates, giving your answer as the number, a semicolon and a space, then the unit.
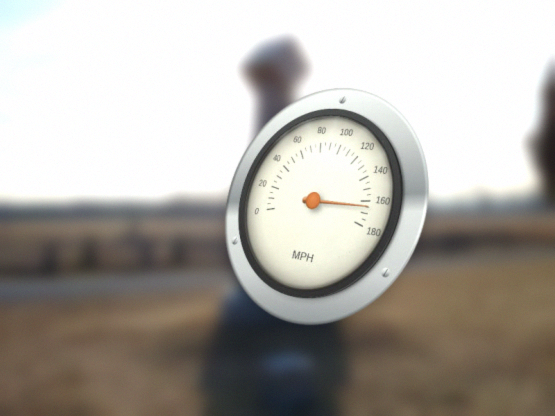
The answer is 165; mph
